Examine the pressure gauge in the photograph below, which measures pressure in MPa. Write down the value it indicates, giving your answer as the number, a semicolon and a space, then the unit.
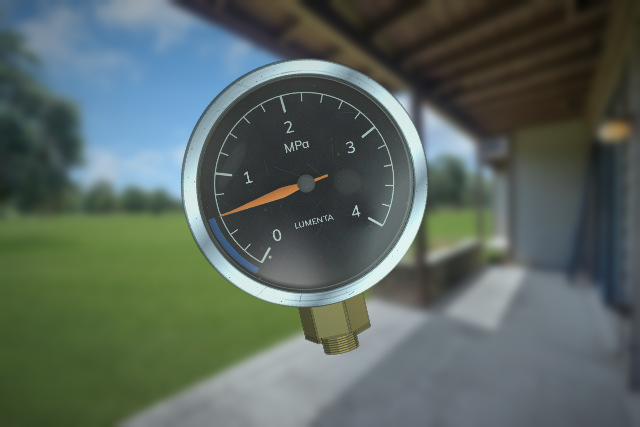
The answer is 0.6; MPa
